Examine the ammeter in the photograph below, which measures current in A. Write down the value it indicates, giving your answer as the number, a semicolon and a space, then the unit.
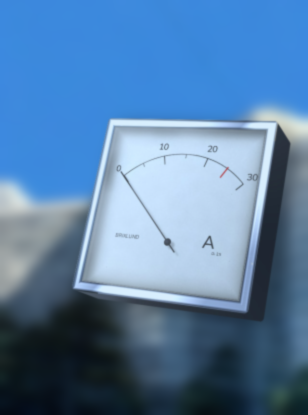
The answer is 0; A
